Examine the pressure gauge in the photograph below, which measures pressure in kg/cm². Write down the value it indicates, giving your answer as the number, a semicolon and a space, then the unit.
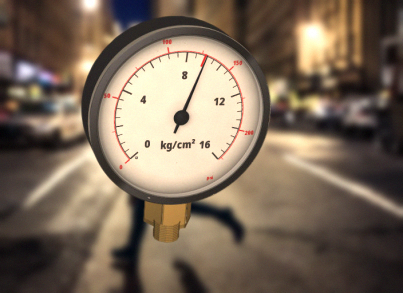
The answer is 9; kg/cm²
